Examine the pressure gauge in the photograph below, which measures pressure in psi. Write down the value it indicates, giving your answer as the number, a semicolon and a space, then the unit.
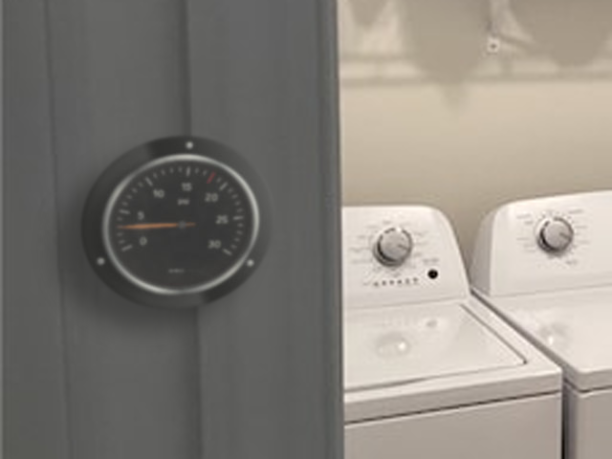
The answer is 3; psi
